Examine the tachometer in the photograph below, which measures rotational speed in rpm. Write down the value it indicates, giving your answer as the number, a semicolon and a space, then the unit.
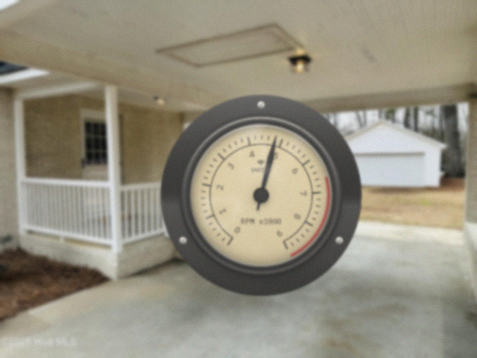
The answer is 4800; rpm
